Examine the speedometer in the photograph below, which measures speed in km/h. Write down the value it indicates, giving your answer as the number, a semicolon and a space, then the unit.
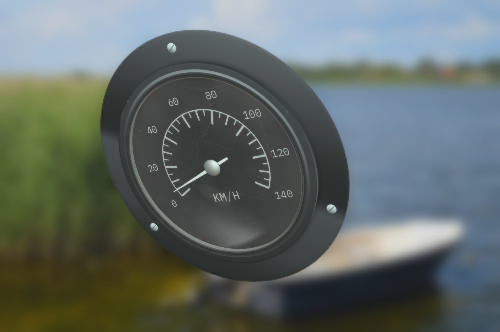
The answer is 5; km/h
